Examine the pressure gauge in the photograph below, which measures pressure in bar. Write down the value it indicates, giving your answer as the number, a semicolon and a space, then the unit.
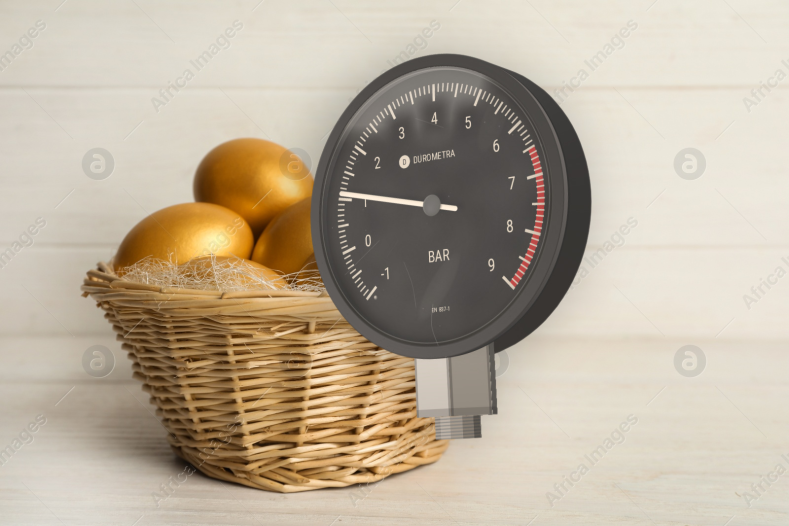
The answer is 1.1; bar
